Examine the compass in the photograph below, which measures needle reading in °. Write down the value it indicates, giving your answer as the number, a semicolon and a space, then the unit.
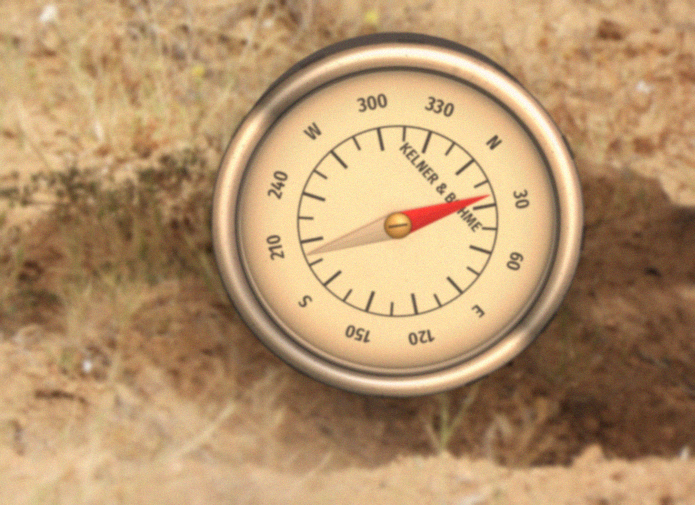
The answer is 22.5; °
